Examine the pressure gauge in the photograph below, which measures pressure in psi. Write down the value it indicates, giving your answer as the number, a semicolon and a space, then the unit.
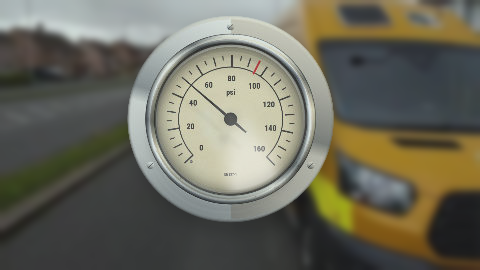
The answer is 50; psi
